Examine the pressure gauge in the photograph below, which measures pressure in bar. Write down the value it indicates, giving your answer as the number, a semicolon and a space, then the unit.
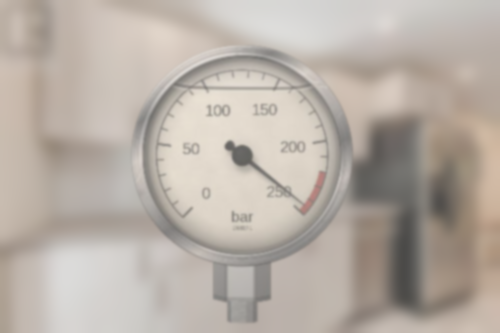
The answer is 245; bar
